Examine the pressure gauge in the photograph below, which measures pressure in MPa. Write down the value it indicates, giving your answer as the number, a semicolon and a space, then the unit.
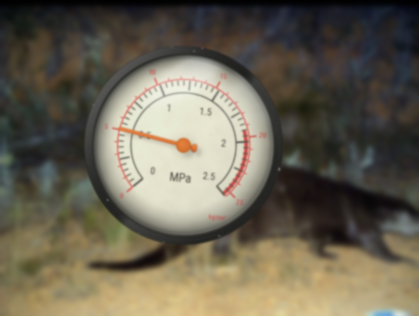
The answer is 0.5; MPa
